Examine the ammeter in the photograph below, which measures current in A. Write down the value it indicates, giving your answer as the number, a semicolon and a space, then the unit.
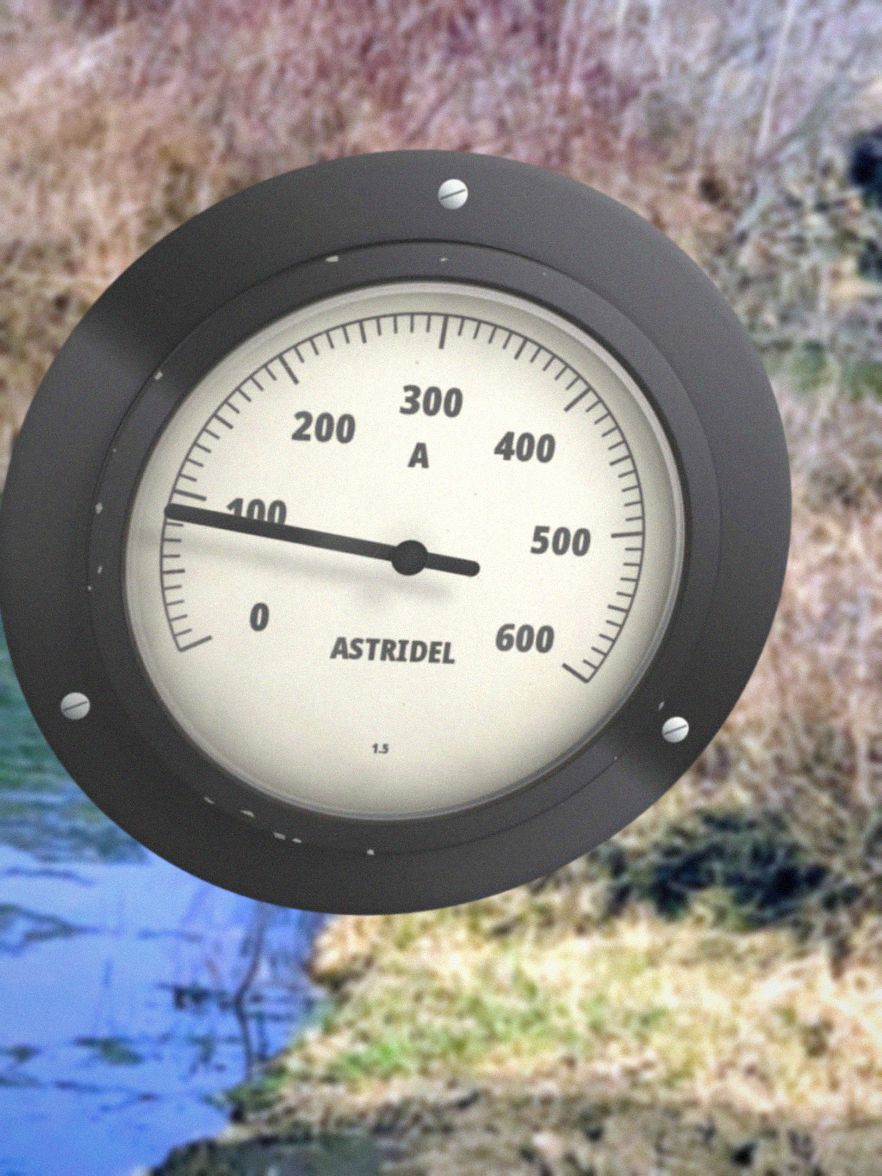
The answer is 90; A
